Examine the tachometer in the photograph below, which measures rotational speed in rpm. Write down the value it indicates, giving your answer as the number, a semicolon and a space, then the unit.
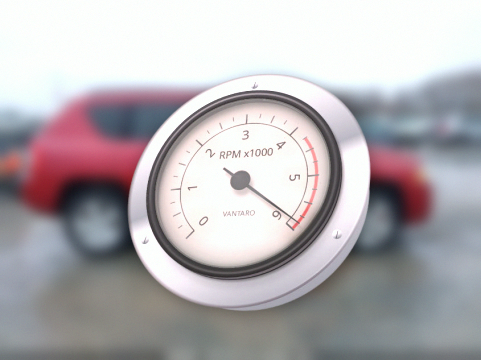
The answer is 5875; rpm
